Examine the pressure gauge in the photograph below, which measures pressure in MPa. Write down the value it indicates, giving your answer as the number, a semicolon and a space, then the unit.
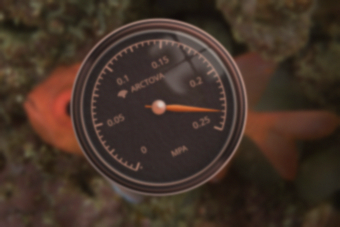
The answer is 0.235; MPa
